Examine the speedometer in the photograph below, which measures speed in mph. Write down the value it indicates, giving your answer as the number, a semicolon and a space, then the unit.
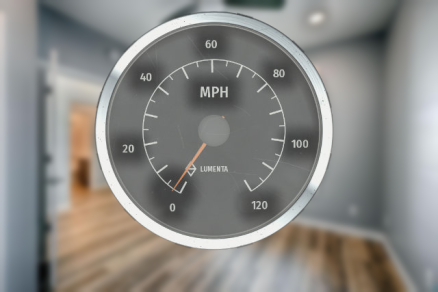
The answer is 2.5; mph
